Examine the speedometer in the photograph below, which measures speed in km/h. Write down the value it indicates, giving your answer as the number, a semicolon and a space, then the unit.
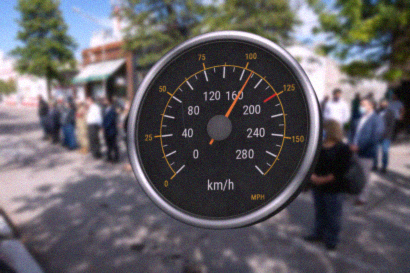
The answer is 170; km/h
